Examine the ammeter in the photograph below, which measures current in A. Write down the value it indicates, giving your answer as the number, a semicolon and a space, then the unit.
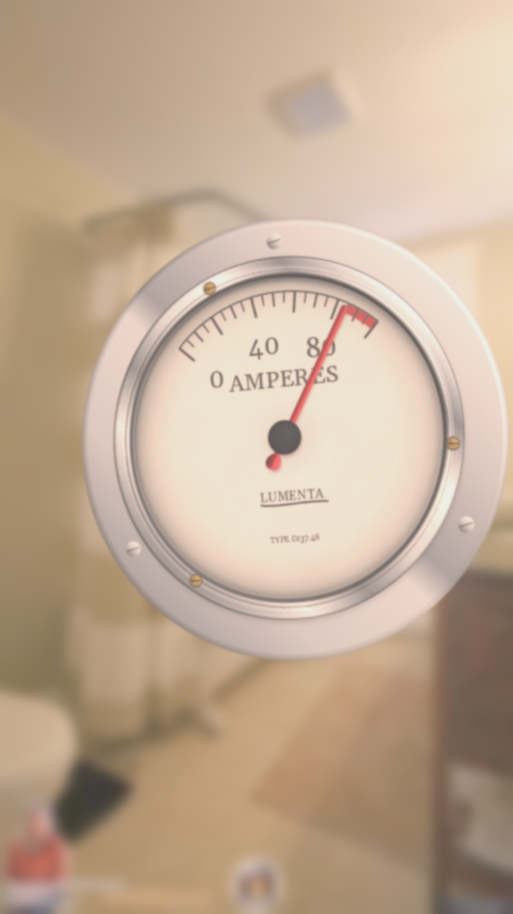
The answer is 85; A
